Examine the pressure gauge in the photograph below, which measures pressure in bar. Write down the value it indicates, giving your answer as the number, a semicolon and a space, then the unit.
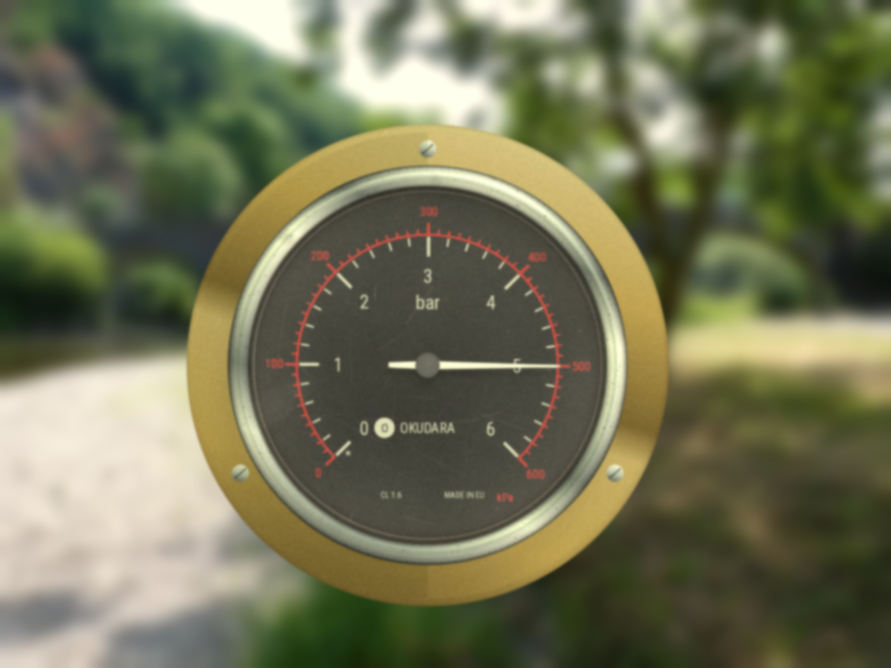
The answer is 5; bar
